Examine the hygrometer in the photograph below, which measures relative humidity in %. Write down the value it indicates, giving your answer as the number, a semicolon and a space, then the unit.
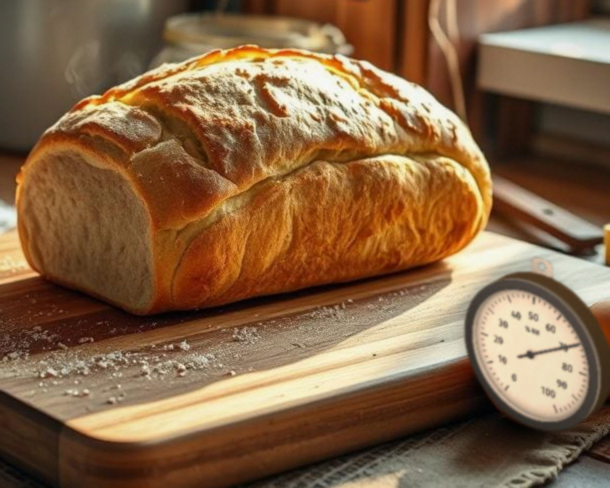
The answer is 70; %
